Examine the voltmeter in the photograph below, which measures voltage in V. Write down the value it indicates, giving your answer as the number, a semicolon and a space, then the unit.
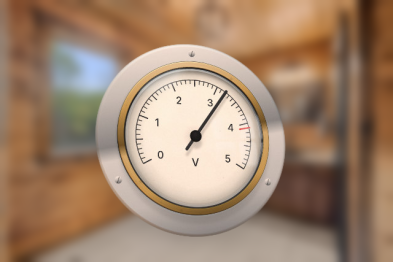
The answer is 3.2; V
